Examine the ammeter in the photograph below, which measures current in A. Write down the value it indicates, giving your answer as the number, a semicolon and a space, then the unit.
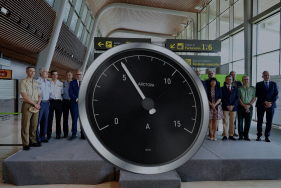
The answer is 5.5; A
